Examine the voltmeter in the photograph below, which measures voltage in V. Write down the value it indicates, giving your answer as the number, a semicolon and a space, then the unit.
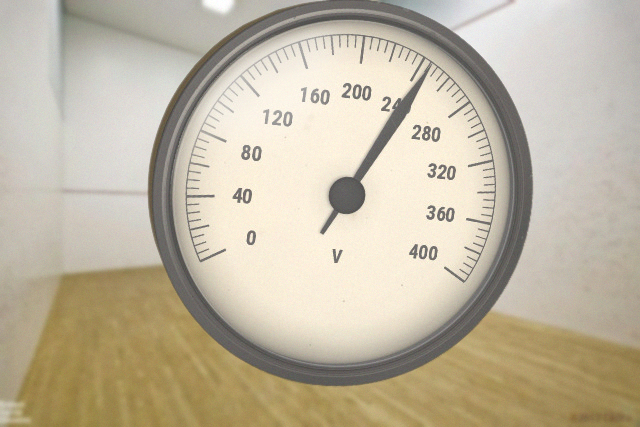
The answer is 245; V
